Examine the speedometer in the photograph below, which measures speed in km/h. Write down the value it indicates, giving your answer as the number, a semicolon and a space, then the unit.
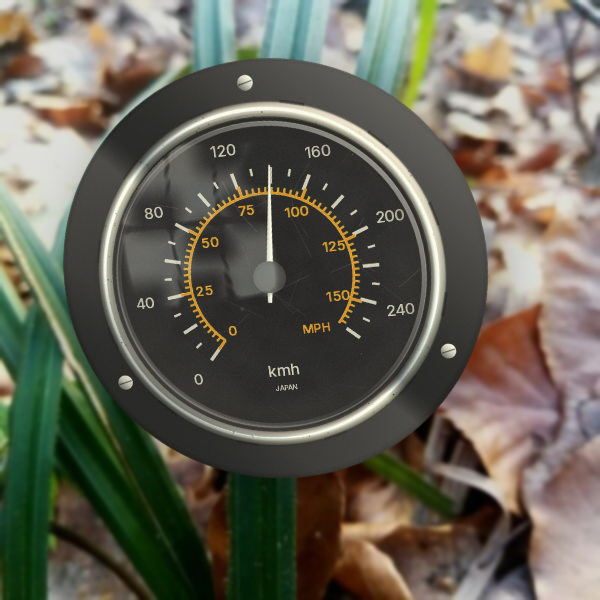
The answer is 140; km/h
